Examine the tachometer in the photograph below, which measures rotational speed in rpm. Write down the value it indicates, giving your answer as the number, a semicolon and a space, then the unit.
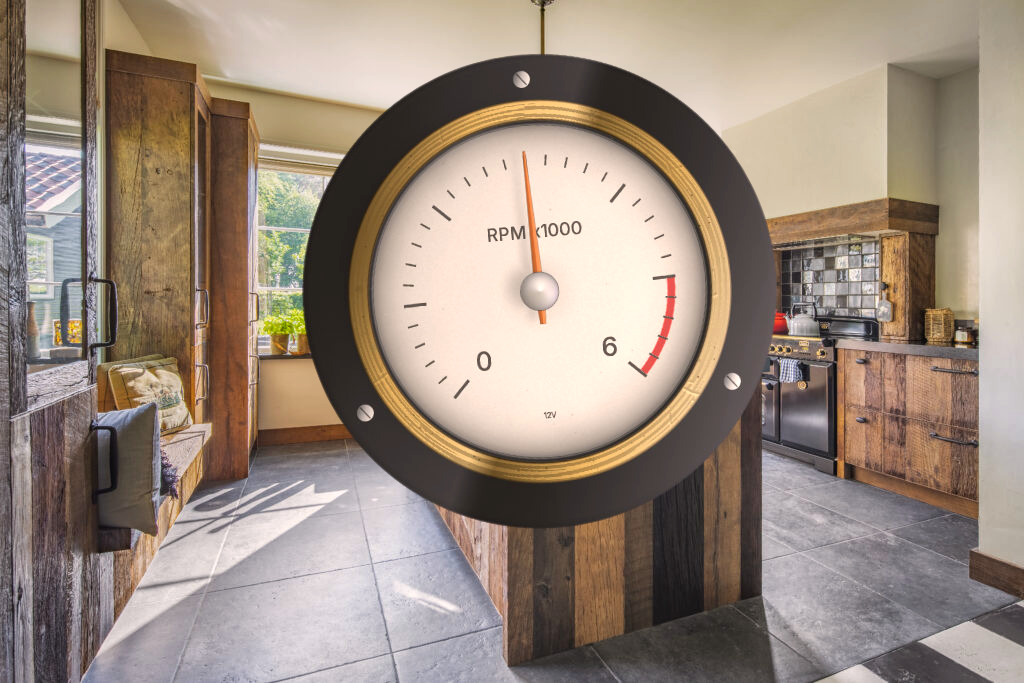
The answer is 3000; rpm
